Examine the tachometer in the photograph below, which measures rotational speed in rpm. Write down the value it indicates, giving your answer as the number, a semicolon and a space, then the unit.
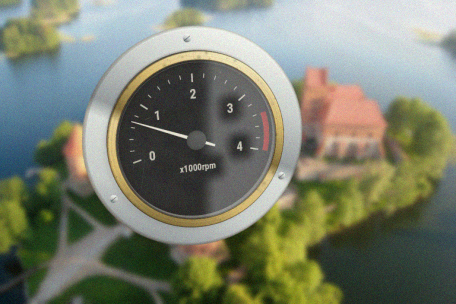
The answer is 700; rpm
